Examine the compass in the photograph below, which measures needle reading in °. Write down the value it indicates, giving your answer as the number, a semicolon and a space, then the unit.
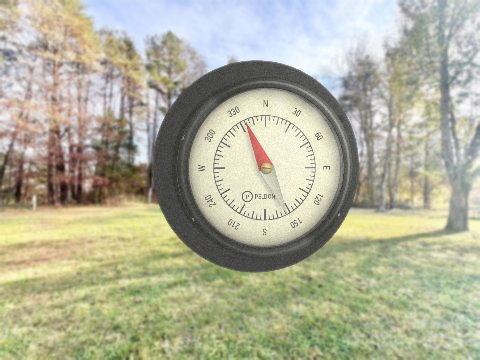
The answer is 335; °
